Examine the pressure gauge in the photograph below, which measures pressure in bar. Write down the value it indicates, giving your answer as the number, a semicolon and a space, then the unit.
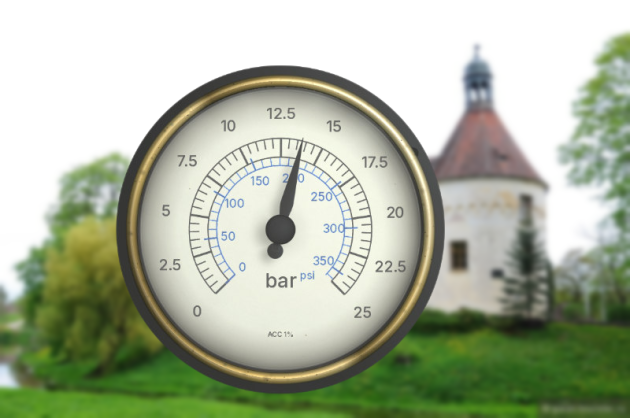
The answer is 13.75; bar
